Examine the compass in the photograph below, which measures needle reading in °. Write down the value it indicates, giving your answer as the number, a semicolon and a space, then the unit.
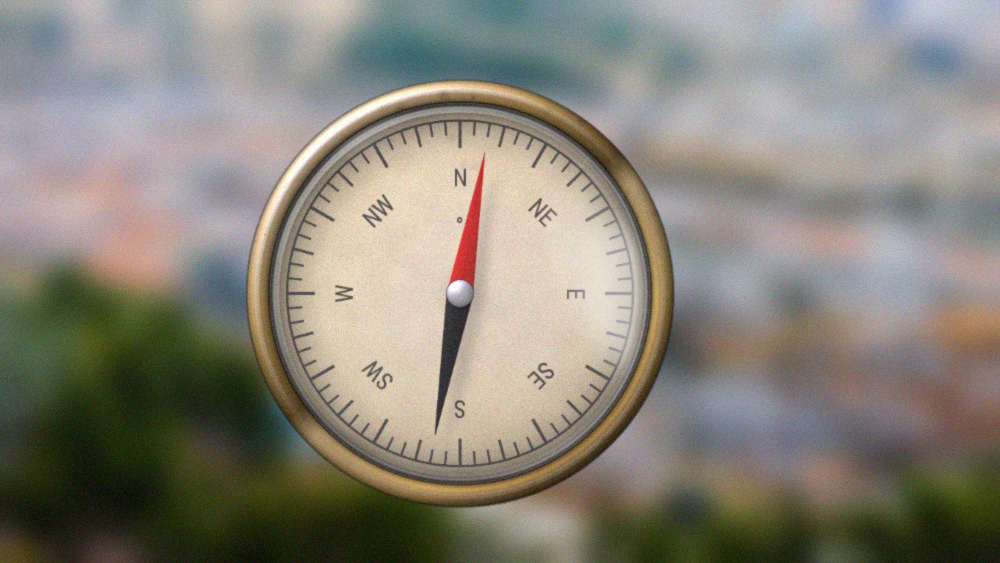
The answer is 10; °
